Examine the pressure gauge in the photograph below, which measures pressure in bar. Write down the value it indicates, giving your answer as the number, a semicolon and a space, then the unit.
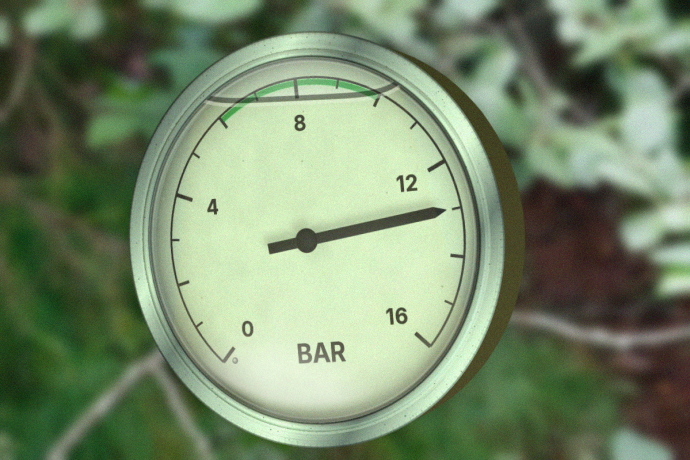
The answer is 13; bar
